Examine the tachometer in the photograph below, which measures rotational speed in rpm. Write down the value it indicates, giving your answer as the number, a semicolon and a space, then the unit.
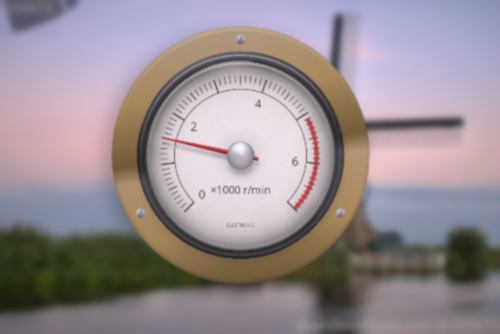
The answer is 1500; rpm
